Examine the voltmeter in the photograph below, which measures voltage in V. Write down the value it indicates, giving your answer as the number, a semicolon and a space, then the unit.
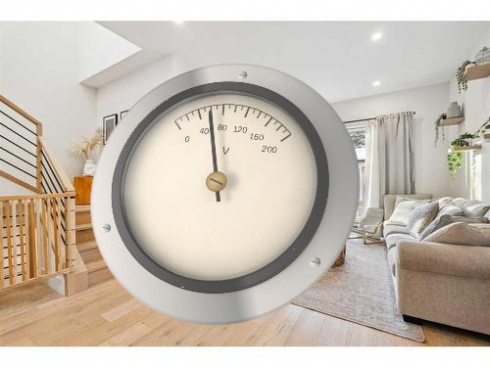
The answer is 60; V
